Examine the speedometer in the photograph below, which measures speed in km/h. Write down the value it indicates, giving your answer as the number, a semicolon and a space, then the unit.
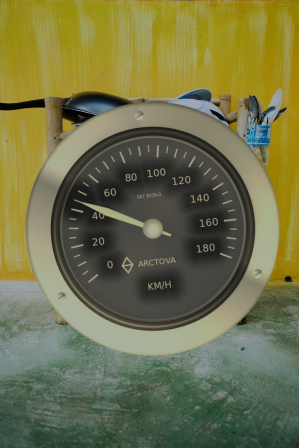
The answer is 45; km/h
